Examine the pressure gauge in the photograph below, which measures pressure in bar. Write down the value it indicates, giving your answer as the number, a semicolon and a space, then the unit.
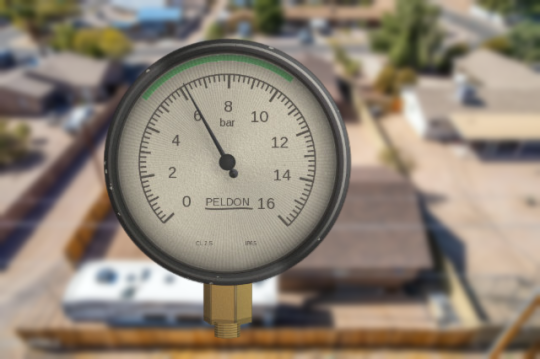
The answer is 6.2; bar
